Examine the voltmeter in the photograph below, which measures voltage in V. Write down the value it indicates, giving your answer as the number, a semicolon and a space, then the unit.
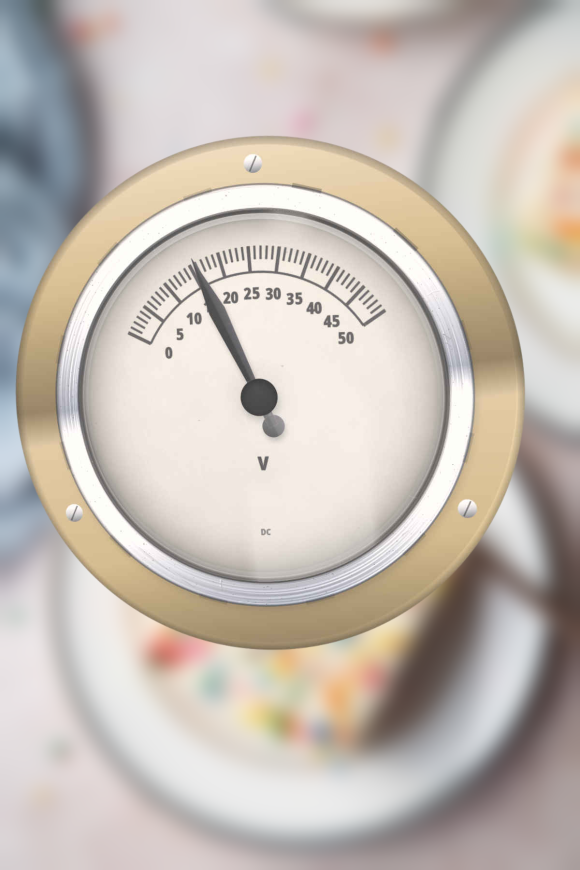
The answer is 16; V
